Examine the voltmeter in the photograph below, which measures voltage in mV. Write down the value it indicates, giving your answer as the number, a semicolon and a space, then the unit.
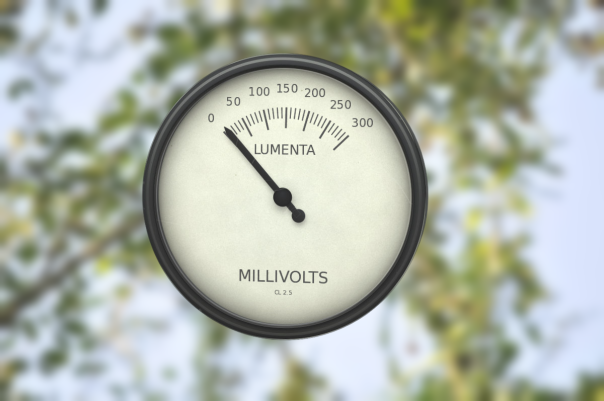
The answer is 10; mV
